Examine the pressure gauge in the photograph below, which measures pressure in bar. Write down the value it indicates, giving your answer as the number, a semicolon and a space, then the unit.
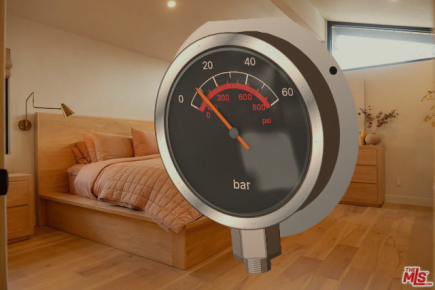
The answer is 10; bar
